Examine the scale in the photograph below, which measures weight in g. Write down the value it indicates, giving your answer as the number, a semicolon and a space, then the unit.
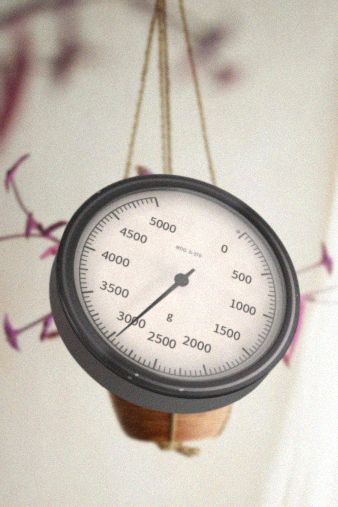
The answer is 2950; g
